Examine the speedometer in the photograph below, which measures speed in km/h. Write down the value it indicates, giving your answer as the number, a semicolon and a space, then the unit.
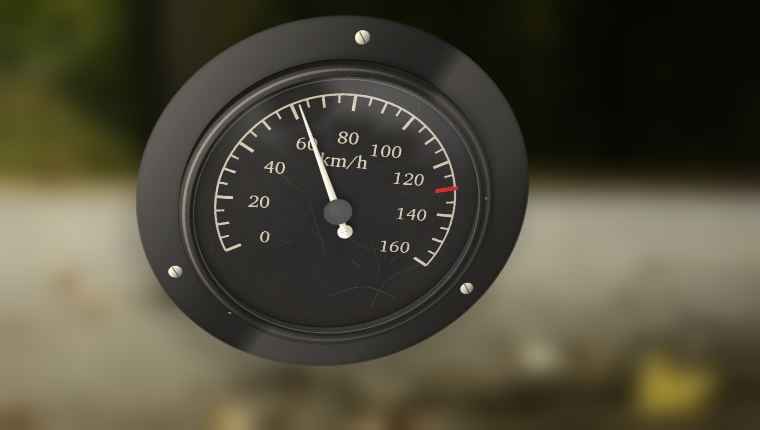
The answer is 62.5; km/h
